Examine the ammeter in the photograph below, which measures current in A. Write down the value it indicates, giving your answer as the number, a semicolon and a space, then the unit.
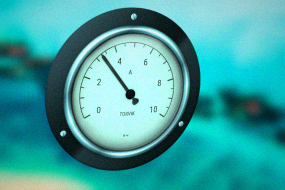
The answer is 3.25; A
